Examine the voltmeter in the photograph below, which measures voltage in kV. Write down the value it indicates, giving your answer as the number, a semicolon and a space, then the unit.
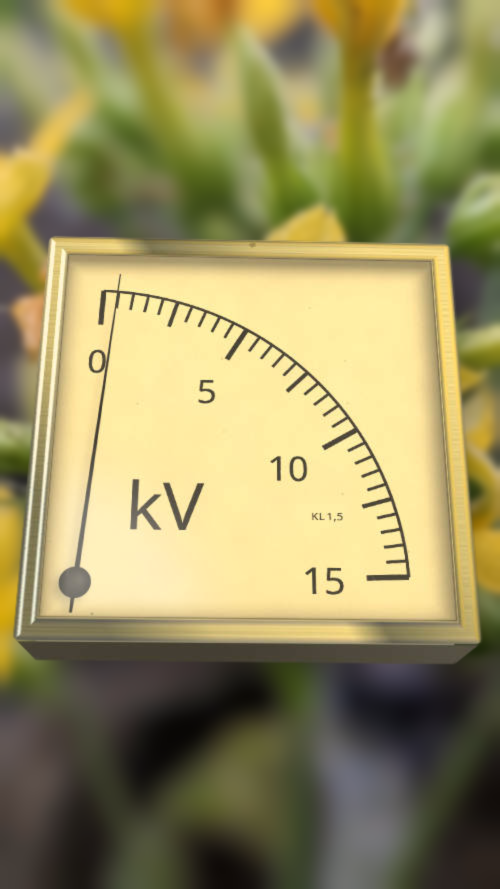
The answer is 0.5; kV
